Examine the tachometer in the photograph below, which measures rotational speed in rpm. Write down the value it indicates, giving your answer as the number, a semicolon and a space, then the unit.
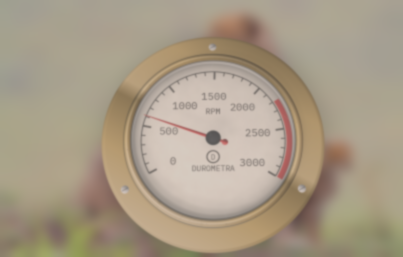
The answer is 600; rpm
